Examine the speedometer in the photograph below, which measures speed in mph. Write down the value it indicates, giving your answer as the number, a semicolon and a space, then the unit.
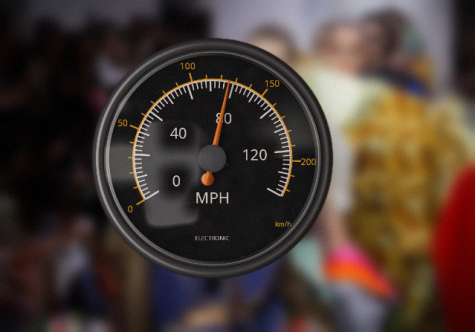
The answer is 78; mph
